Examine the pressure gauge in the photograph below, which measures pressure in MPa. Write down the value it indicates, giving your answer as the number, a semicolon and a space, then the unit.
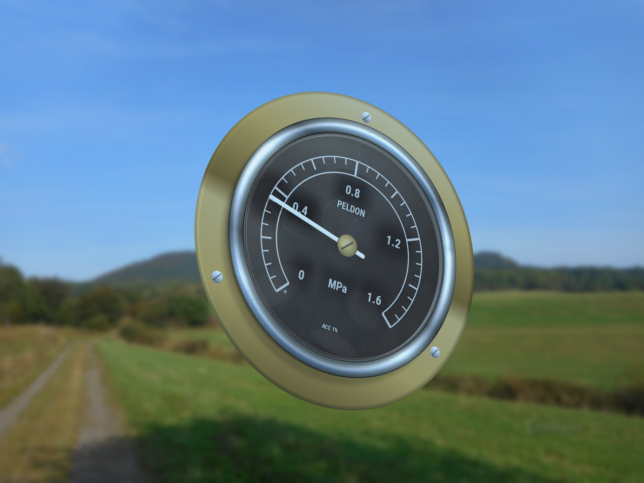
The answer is 0.35; MPa
